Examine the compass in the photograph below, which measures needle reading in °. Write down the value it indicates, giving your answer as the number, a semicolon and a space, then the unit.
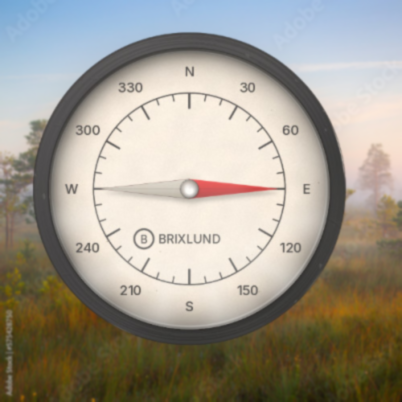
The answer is 90; °
